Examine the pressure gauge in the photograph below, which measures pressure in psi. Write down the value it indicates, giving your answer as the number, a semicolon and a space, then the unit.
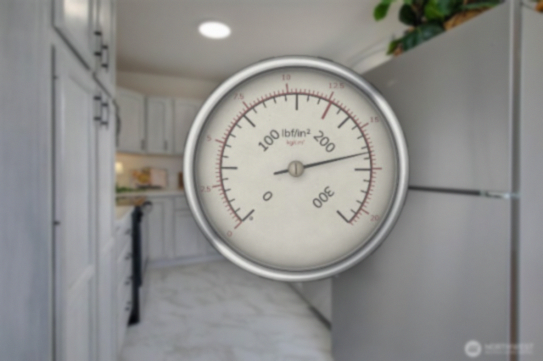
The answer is 235; psi
